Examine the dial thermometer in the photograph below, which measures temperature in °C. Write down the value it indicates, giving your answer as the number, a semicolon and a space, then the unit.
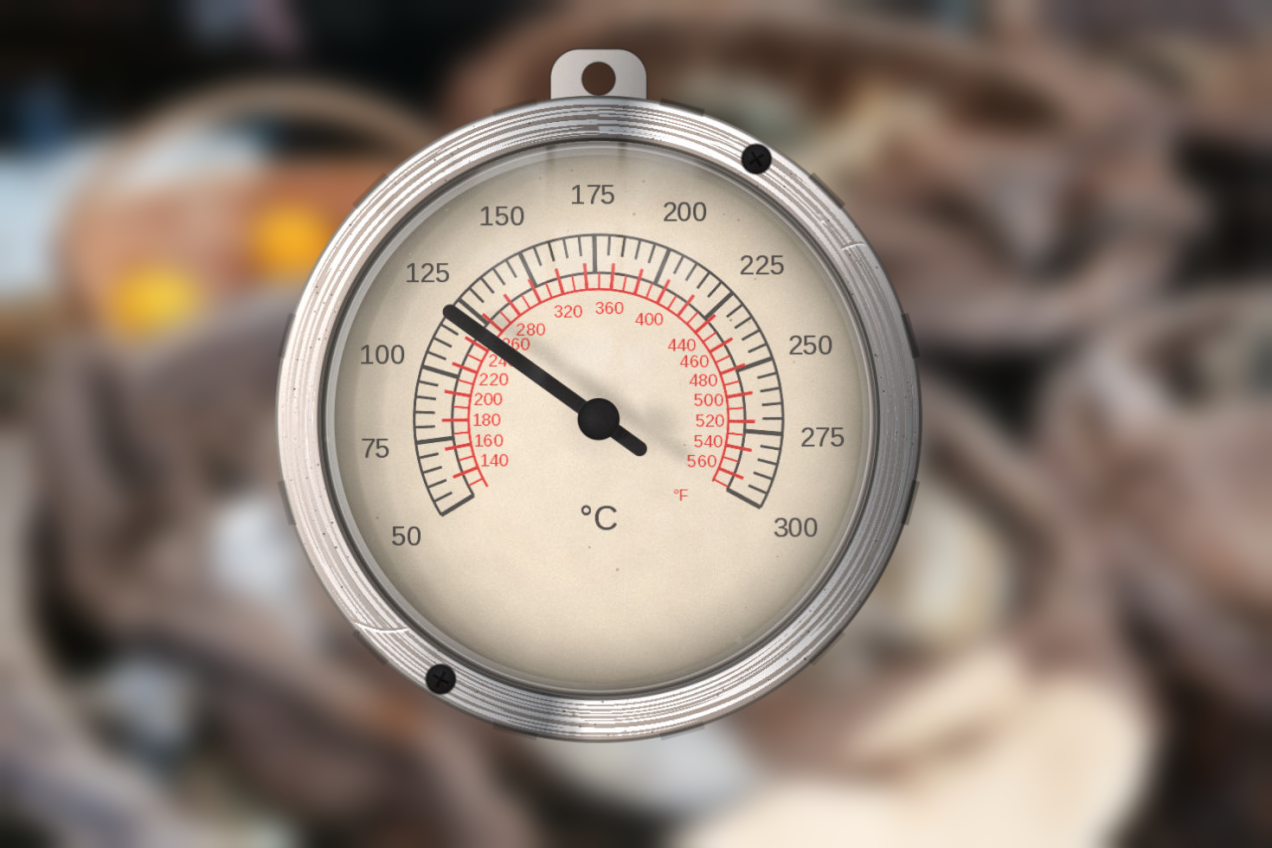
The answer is 120; °C
